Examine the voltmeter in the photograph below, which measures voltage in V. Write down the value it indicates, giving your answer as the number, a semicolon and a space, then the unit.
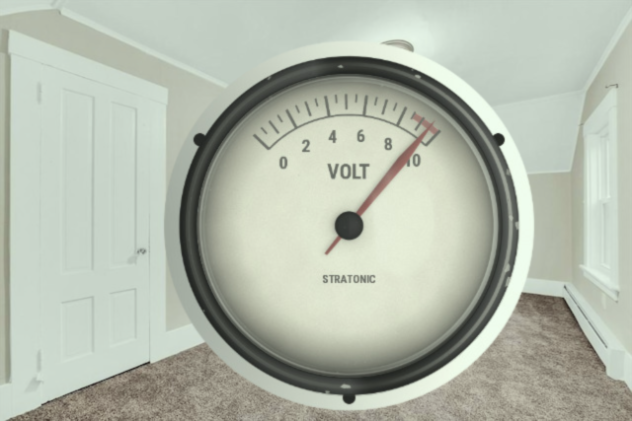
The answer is 9.5; V
